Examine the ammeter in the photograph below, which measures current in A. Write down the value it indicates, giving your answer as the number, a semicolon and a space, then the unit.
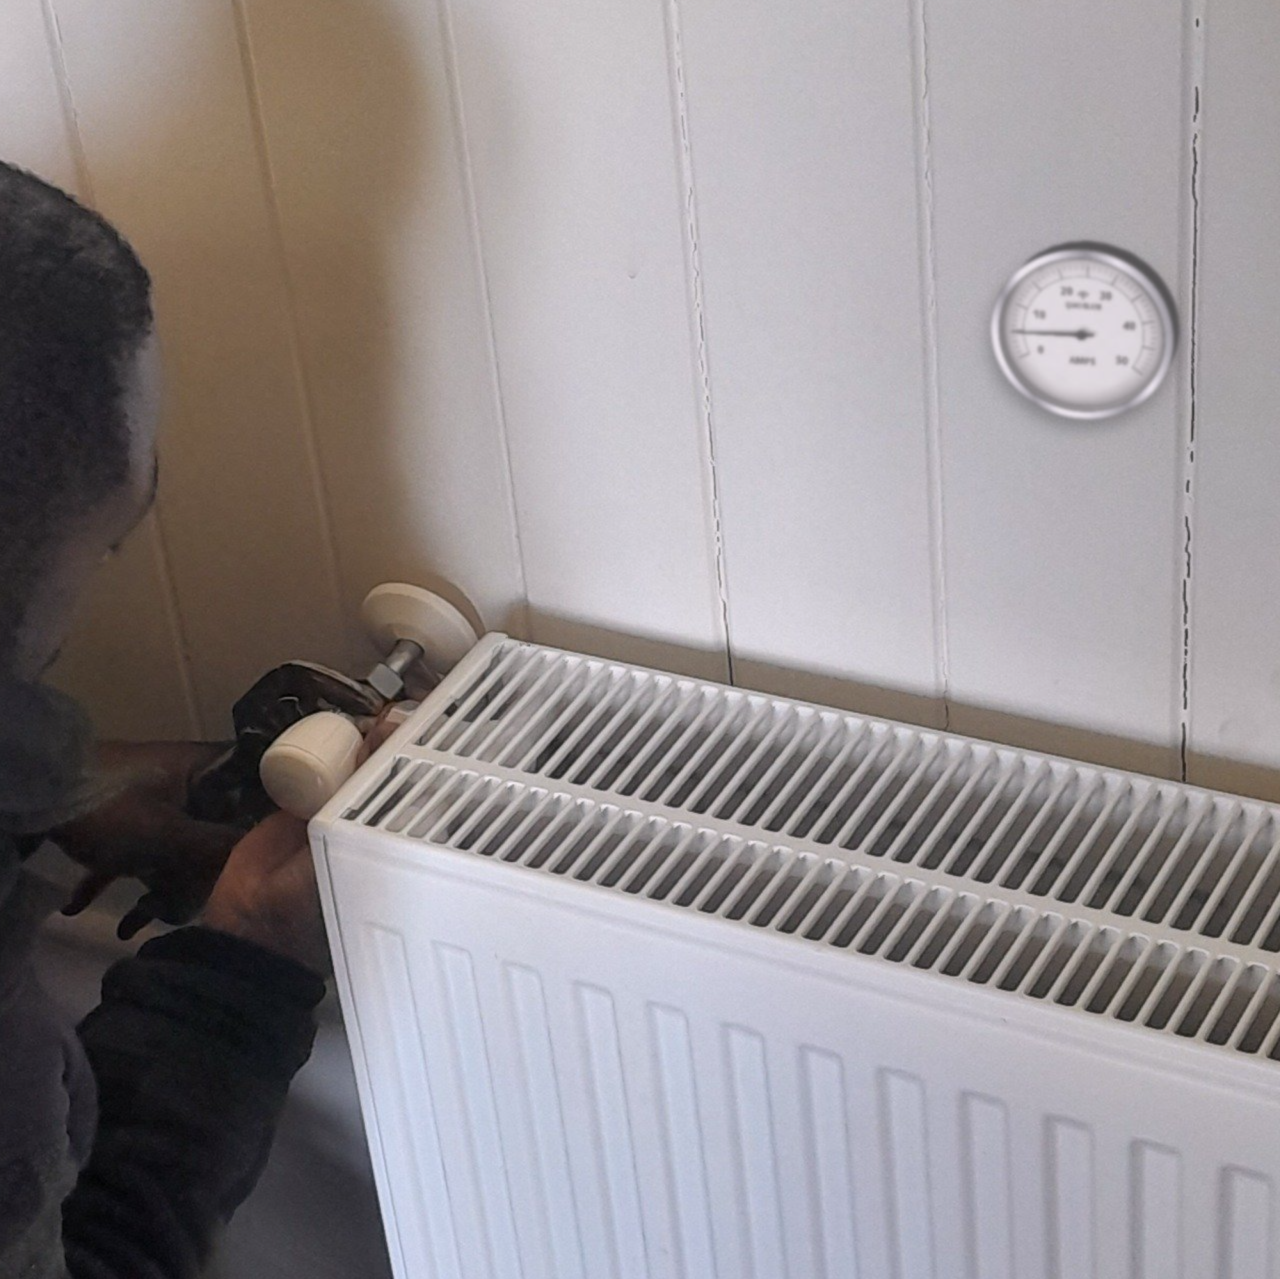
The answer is 5; A
